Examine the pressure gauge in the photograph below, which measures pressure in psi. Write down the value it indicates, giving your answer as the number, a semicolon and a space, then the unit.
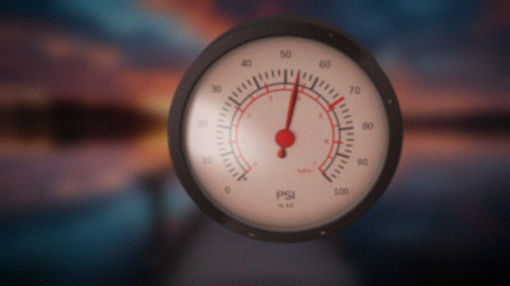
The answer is 54; psi
